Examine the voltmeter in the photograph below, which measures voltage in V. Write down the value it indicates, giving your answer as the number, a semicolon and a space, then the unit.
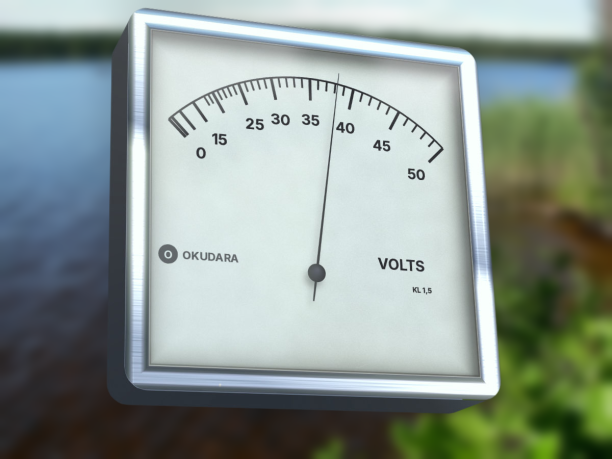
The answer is 38; V
